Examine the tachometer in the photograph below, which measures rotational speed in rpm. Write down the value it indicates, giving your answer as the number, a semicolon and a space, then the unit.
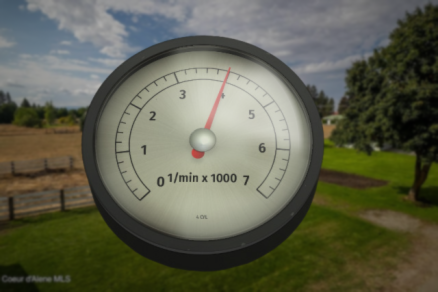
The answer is 4000; rpm
